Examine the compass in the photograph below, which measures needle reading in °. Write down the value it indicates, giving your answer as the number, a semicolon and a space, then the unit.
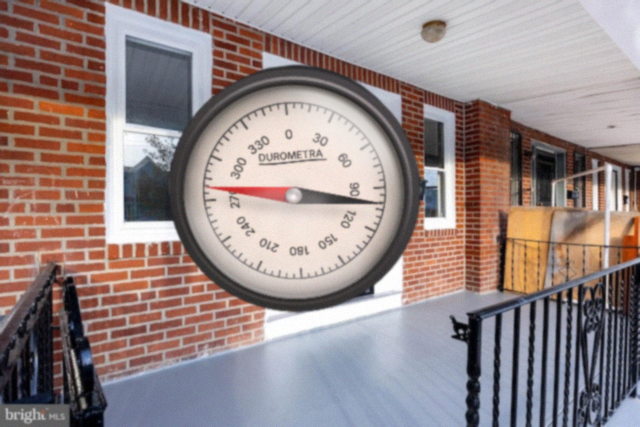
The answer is 280; °
